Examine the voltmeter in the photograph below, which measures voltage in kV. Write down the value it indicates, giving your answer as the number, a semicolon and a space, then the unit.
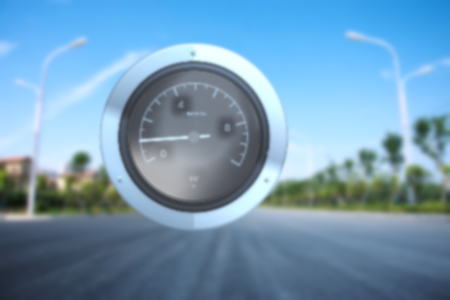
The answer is 1; kV
